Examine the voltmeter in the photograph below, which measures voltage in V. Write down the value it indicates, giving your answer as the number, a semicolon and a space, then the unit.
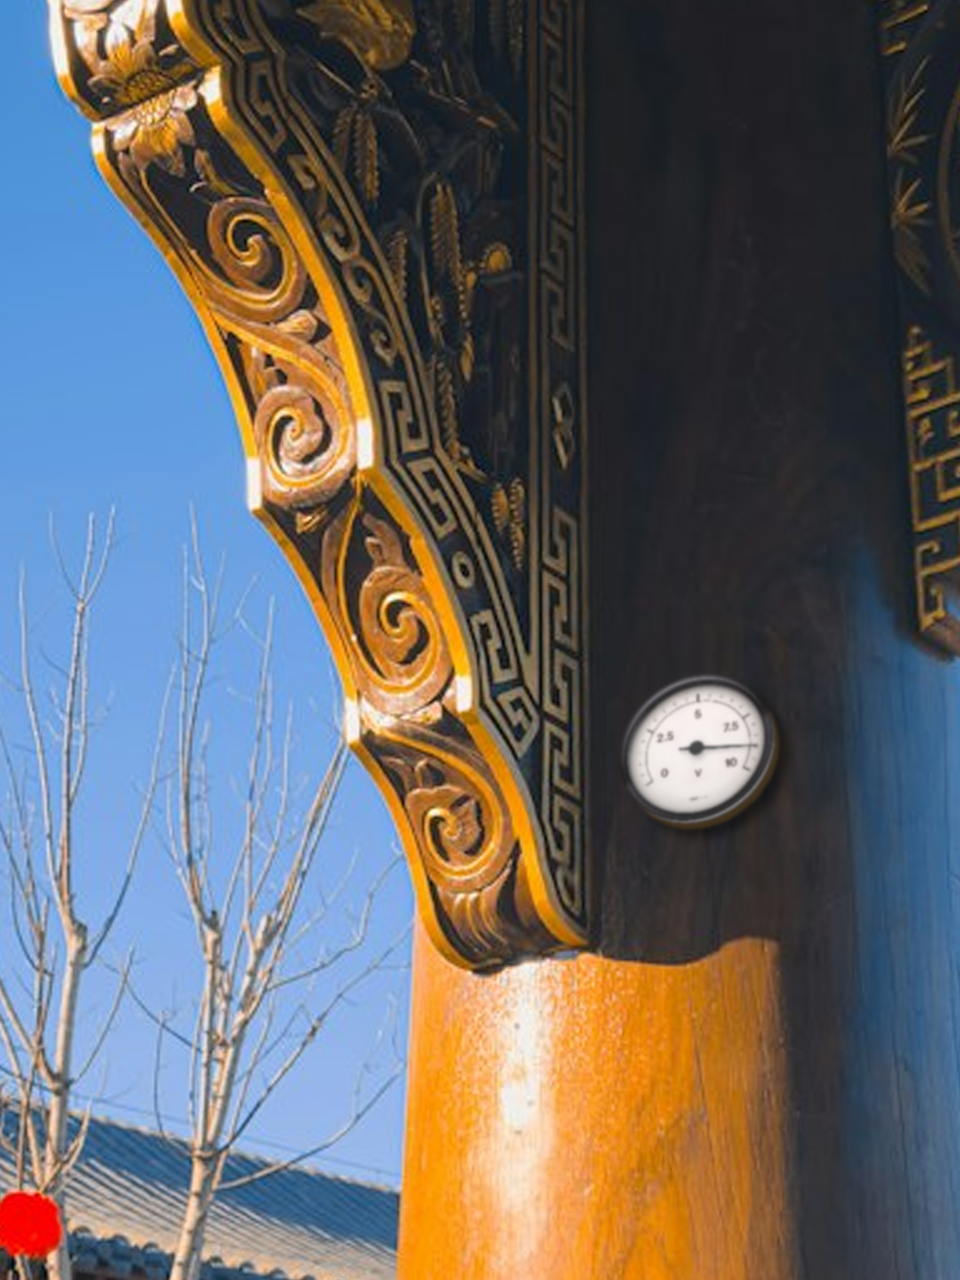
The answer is 9; V
